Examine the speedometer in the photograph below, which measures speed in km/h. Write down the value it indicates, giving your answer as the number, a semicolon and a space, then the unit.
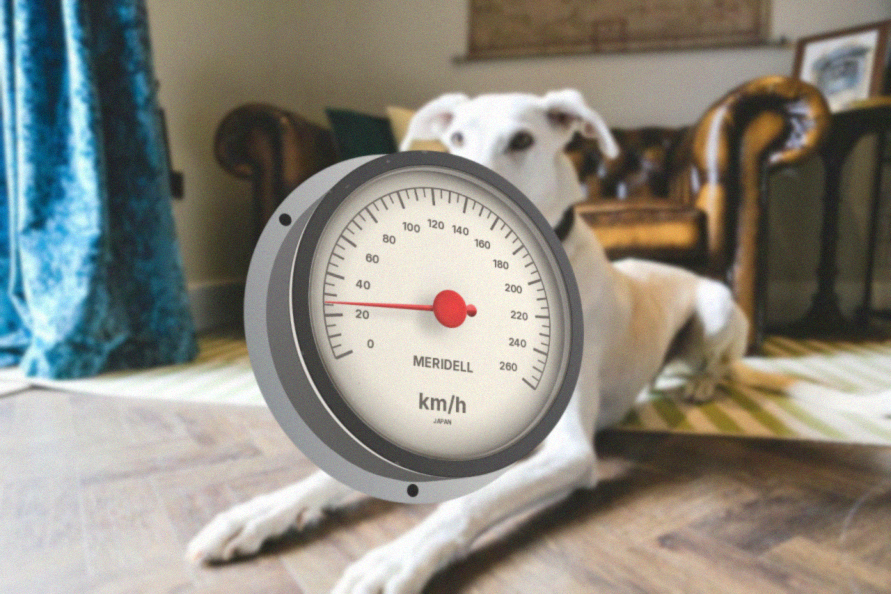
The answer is 25; km/h
